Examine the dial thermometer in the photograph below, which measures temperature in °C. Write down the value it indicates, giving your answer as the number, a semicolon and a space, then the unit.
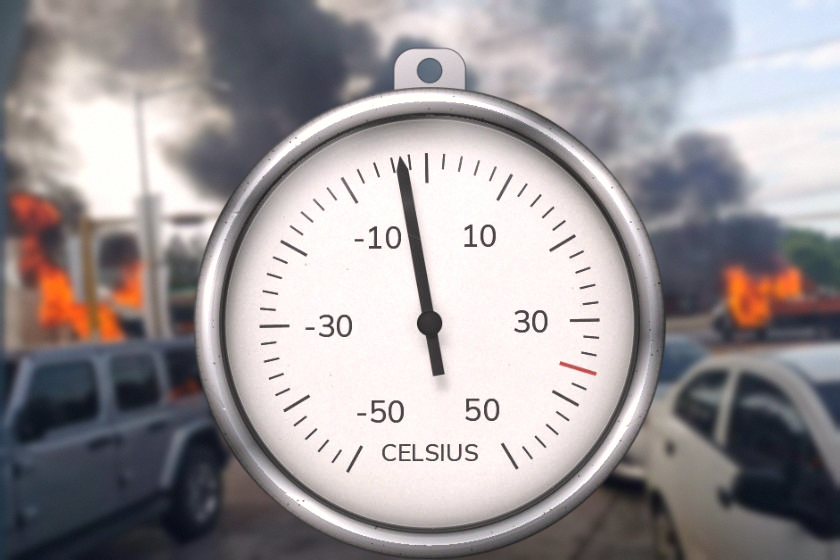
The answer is -3; °C
